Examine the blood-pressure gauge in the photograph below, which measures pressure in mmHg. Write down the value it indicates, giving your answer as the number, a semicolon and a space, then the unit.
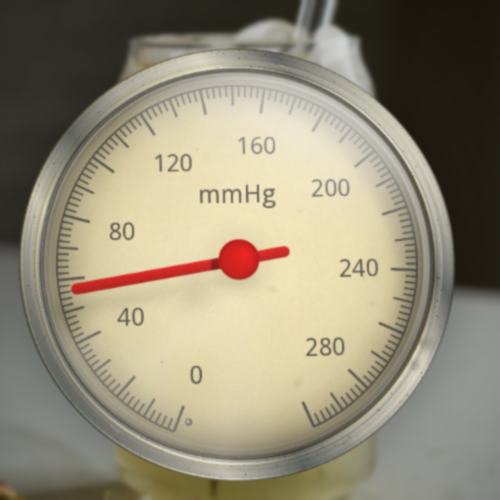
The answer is 56; mmHg
